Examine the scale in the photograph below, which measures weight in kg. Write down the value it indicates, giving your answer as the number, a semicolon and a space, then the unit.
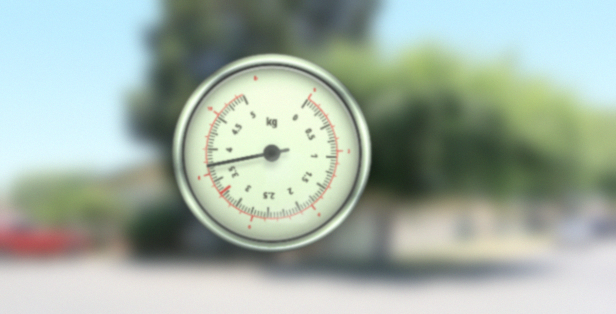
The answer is 3.75; kg
